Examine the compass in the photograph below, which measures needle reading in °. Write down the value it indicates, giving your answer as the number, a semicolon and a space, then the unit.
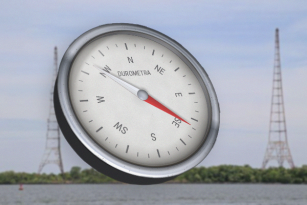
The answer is 130; °
